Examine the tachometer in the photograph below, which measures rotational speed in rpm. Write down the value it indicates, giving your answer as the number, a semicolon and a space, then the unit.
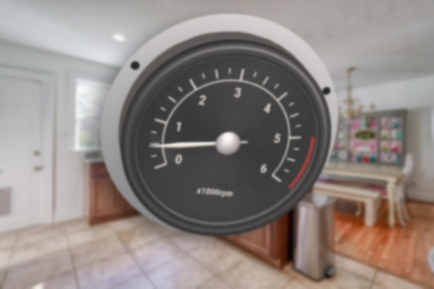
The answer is 500; rpm
